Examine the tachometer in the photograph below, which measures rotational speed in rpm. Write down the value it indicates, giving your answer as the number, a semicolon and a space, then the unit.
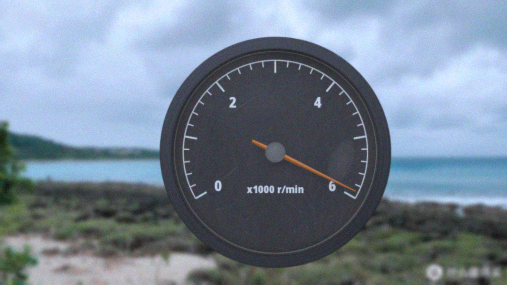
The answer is 5900; rpm
